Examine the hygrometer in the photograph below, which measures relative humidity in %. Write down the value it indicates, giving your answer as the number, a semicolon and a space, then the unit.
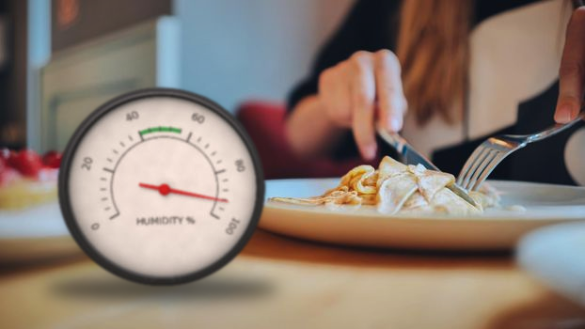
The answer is 92; %
